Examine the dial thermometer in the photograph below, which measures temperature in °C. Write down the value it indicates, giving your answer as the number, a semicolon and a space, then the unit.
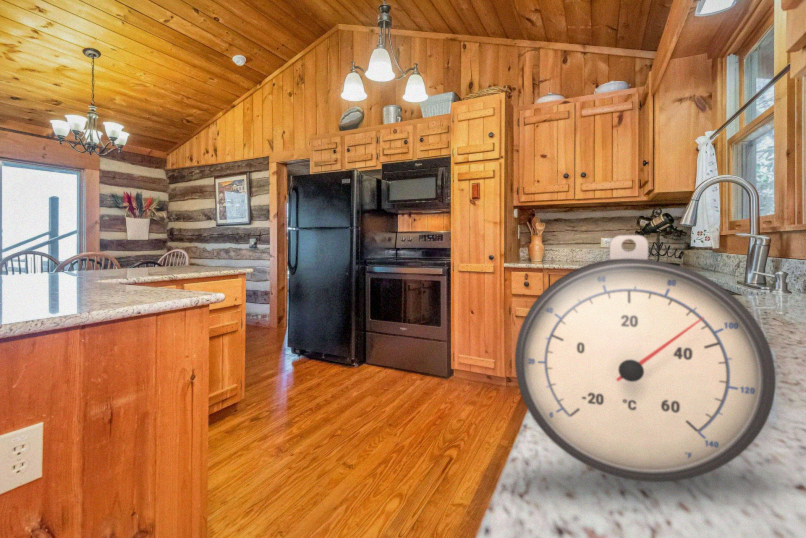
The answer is 34; °C
